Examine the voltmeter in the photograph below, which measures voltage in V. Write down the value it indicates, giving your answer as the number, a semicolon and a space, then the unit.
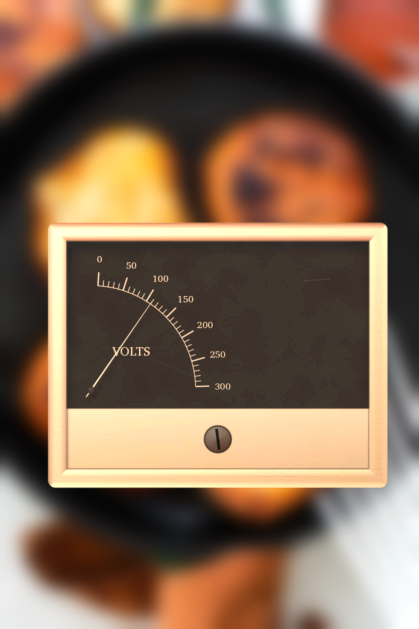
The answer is 110; V
